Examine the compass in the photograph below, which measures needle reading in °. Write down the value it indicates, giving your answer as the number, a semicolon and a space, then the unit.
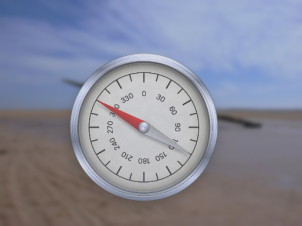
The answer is 300; °
